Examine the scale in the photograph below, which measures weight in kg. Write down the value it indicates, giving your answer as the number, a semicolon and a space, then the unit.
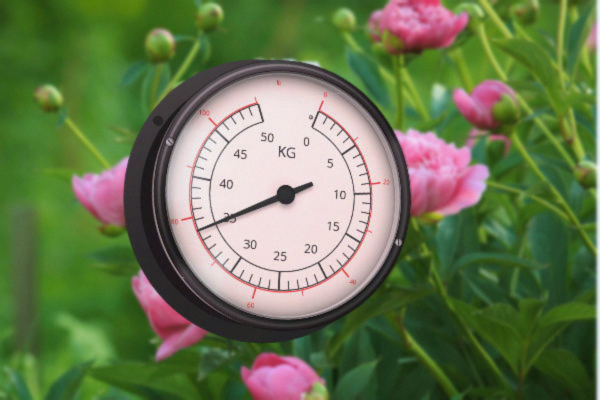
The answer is 35; kg
